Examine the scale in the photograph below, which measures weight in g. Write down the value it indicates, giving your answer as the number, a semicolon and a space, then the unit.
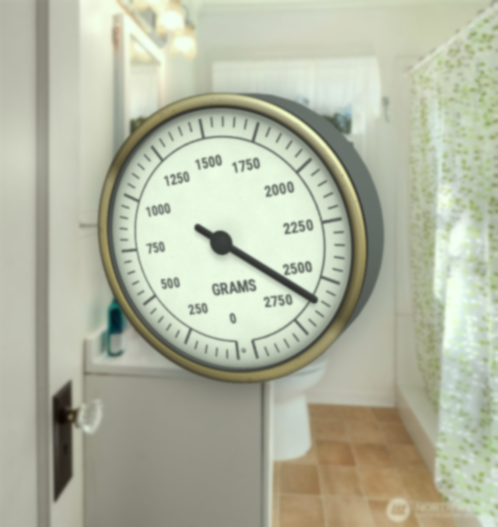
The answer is 2600; g
